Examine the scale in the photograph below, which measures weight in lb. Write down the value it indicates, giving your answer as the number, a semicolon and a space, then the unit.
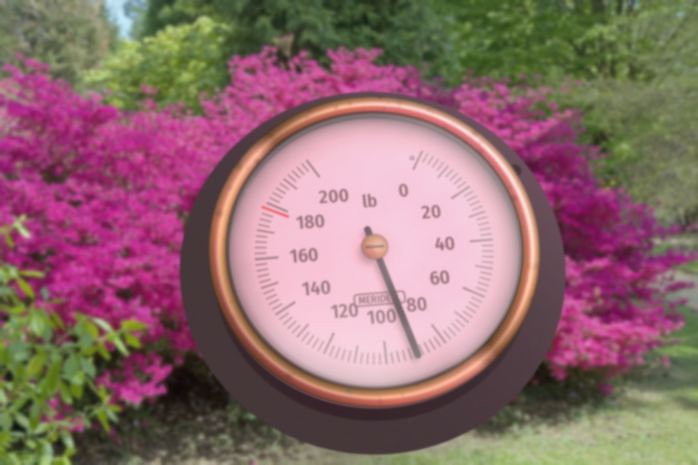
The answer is 90; lb
